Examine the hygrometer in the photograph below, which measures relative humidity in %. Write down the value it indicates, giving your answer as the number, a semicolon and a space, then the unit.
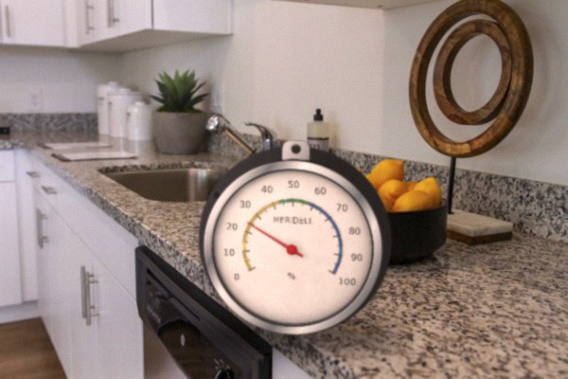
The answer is 25; %
